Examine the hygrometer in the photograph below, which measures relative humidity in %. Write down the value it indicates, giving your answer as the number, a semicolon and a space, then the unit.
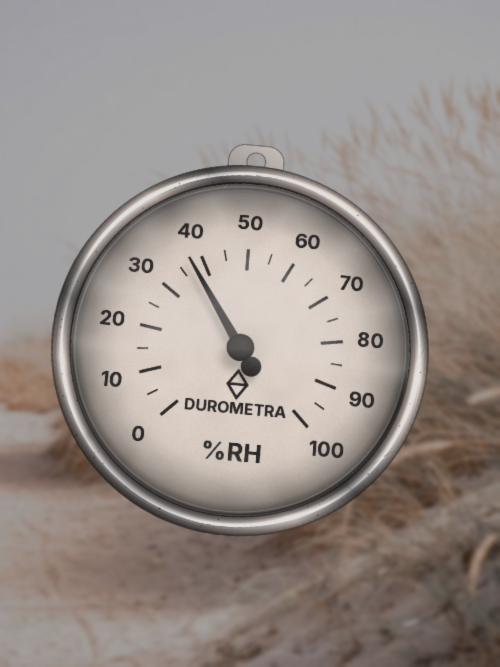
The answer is 37.5; %
